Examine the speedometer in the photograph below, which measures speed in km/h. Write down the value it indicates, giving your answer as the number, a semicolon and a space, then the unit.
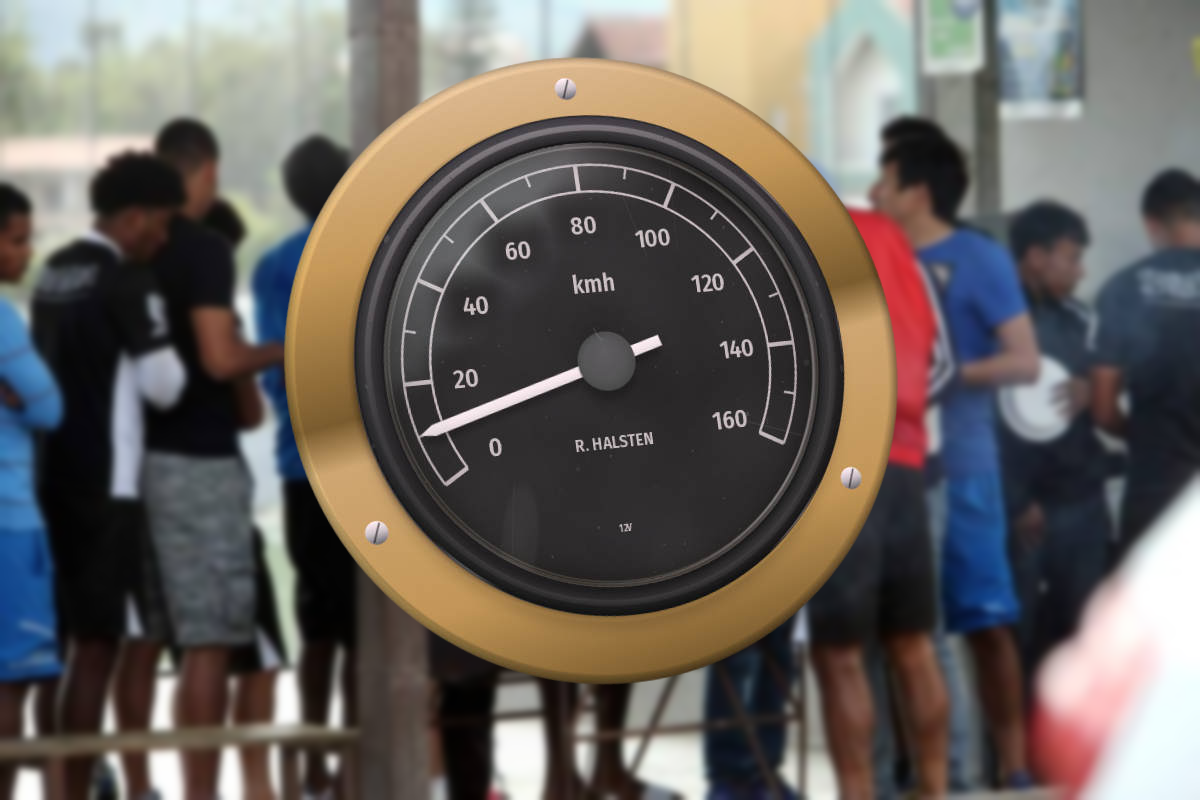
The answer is 10; km/h
